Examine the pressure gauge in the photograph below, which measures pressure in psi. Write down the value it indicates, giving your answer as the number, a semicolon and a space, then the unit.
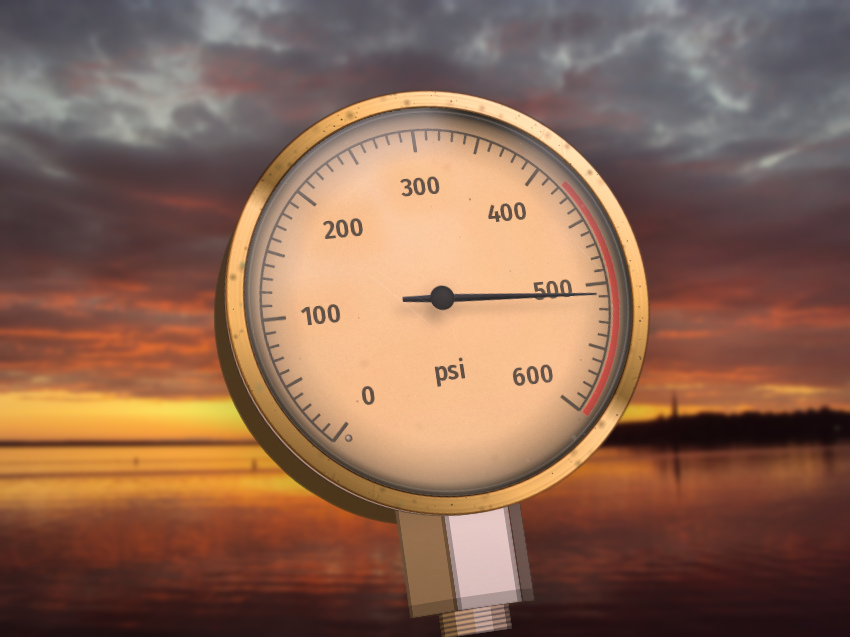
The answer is 510; psi
